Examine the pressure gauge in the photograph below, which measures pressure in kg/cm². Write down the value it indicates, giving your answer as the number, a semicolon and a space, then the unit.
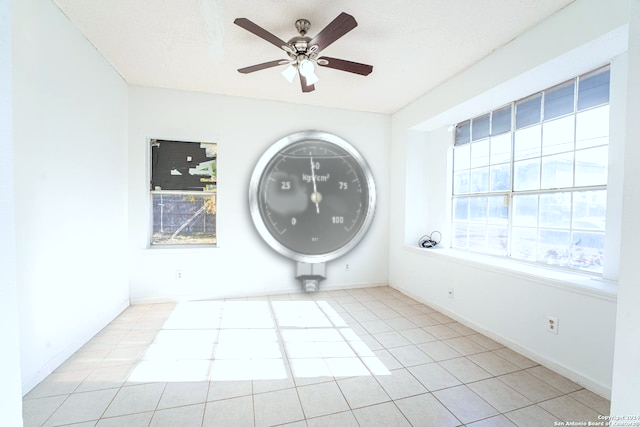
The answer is 47.5; kg/cm²
